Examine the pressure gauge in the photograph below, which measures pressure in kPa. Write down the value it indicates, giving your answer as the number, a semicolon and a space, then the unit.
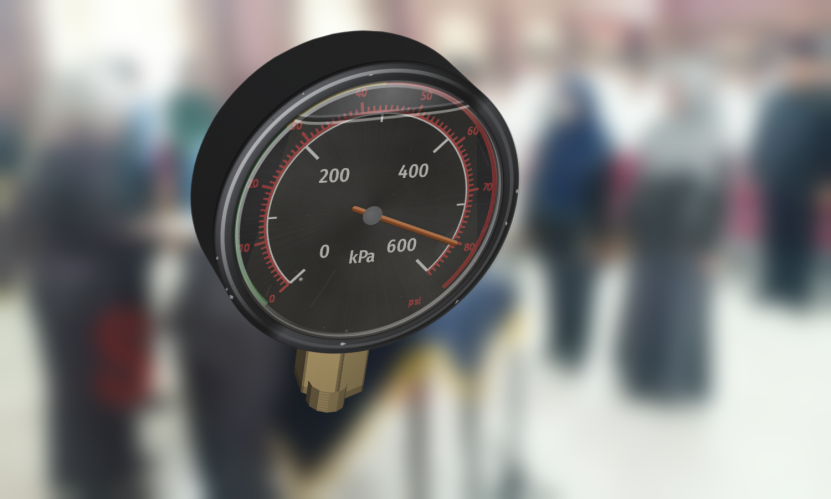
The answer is 550; kPa
